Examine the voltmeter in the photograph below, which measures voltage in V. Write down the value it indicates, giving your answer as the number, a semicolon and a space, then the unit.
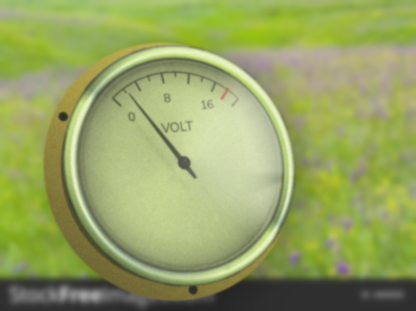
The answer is 2; V
